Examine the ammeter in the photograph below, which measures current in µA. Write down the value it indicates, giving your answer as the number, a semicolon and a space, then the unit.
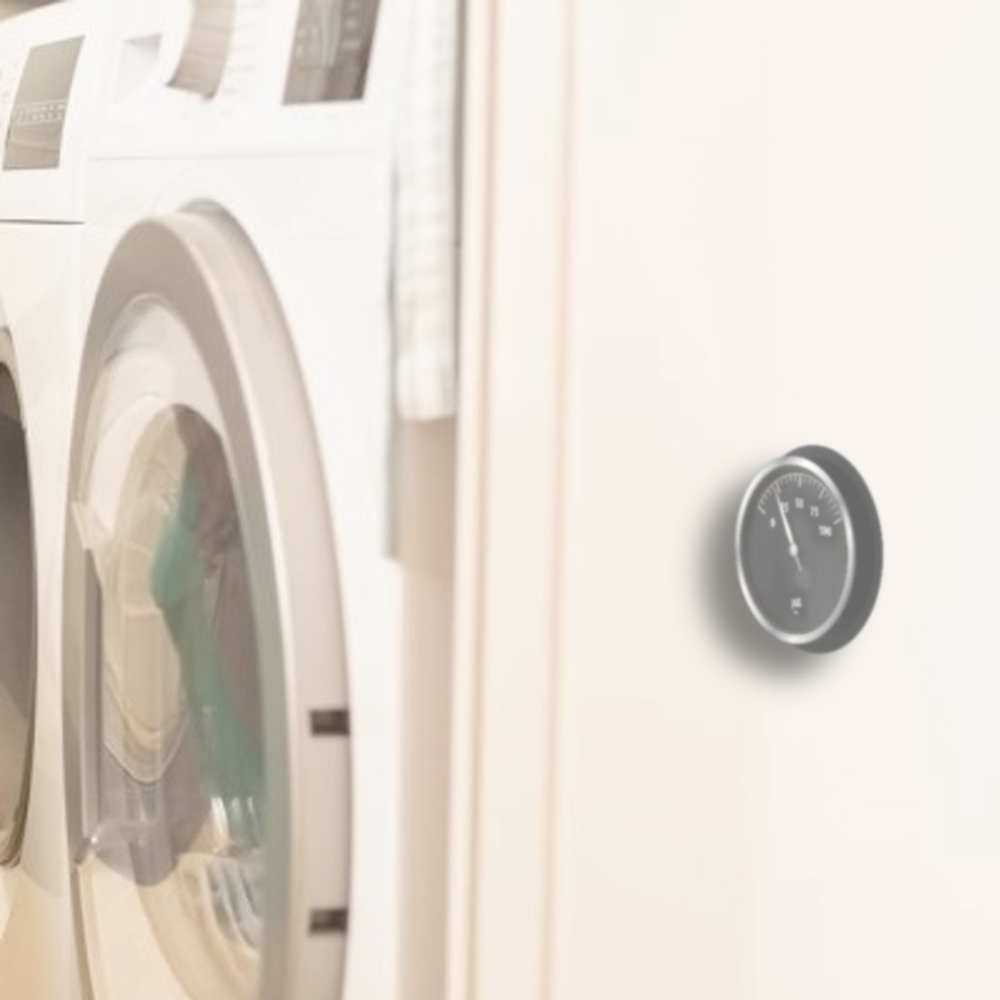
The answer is 25; µA
